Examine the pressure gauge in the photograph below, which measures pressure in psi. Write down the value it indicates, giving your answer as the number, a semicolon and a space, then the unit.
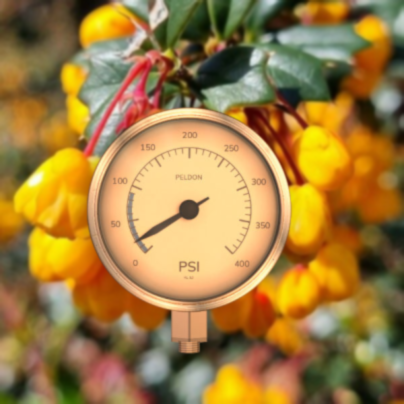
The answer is 20; psi
